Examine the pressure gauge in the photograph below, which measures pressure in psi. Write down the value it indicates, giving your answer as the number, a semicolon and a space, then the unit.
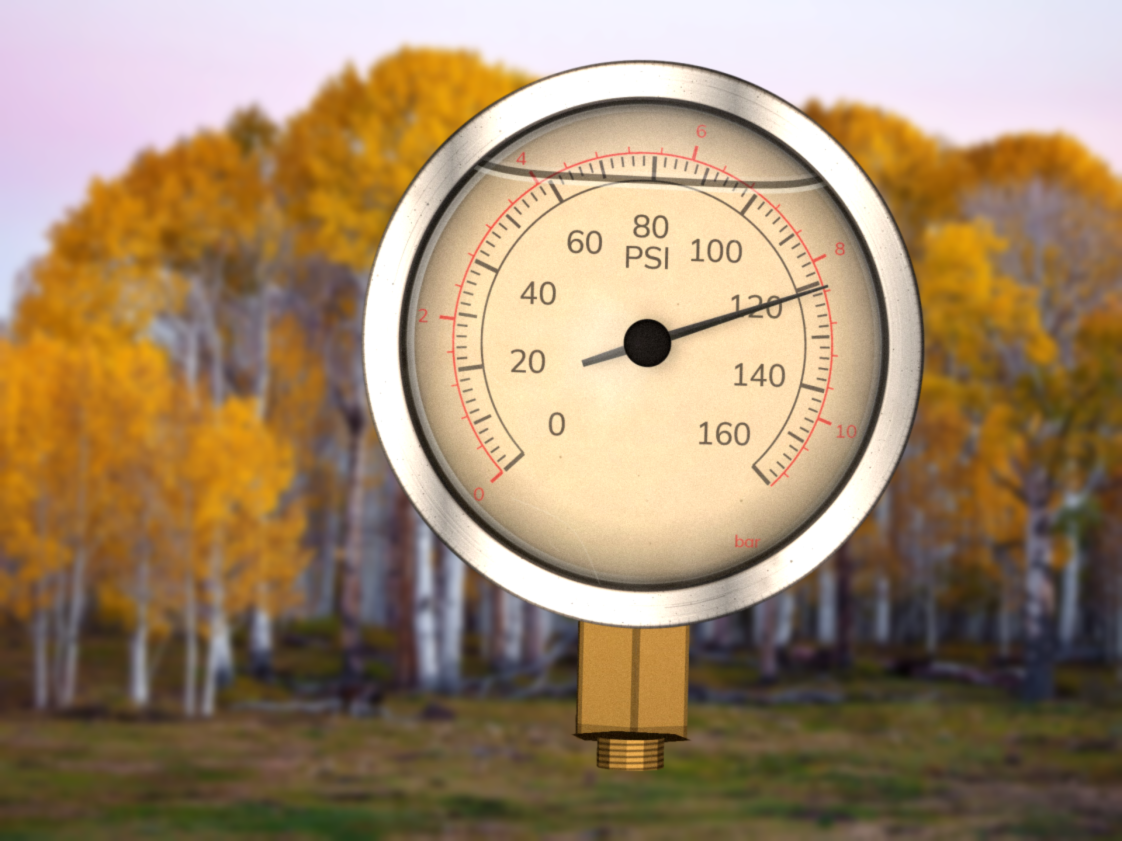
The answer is 121; psi
